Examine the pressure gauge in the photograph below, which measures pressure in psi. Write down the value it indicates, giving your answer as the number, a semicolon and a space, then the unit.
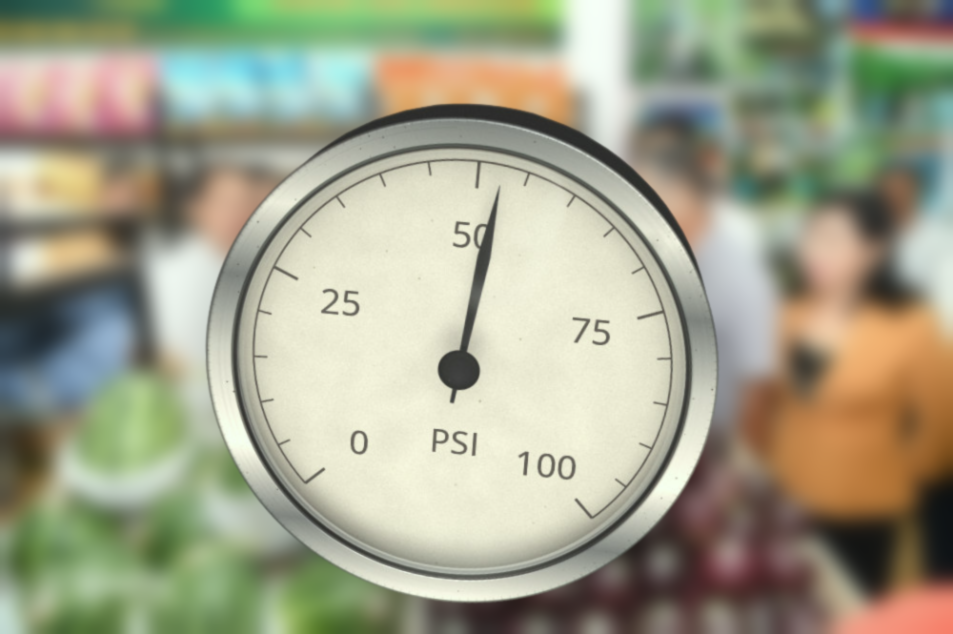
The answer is 52.5; psi
